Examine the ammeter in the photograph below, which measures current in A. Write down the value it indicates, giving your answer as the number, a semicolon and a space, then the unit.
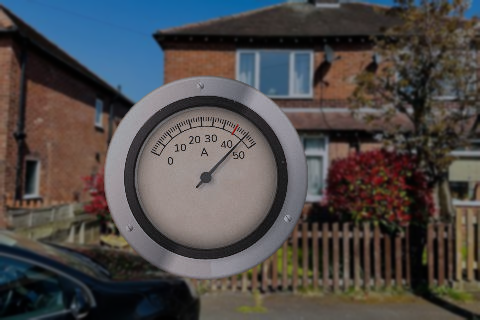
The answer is 45; A
